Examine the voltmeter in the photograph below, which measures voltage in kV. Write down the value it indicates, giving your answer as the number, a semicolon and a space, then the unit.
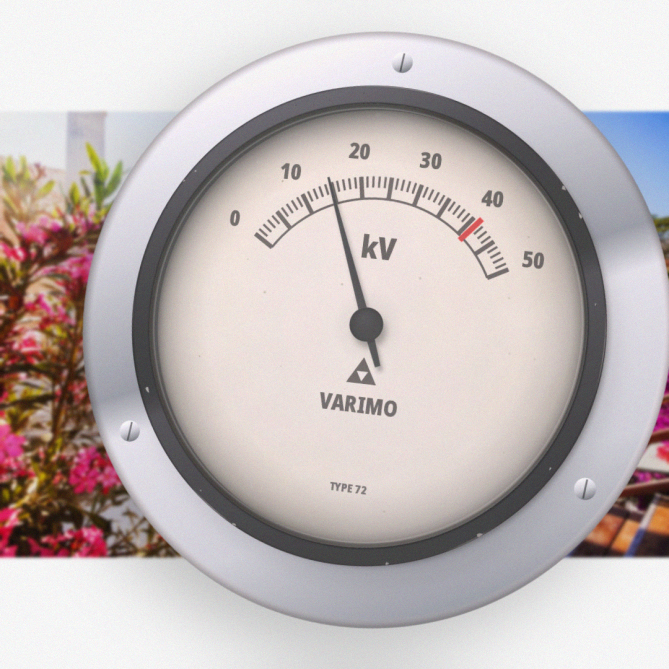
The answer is 15; kV
